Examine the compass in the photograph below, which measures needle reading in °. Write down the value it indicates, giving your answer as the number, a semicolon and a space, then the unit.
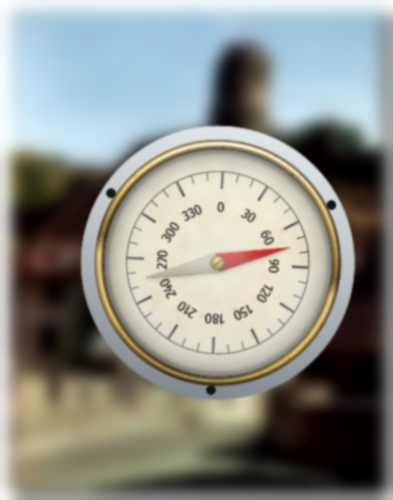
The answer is 75; °
